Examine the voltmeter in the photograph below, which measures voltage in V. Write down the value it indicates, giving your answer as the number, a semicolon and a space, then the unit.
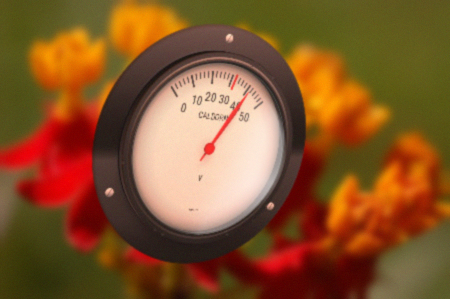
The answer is 40; V
